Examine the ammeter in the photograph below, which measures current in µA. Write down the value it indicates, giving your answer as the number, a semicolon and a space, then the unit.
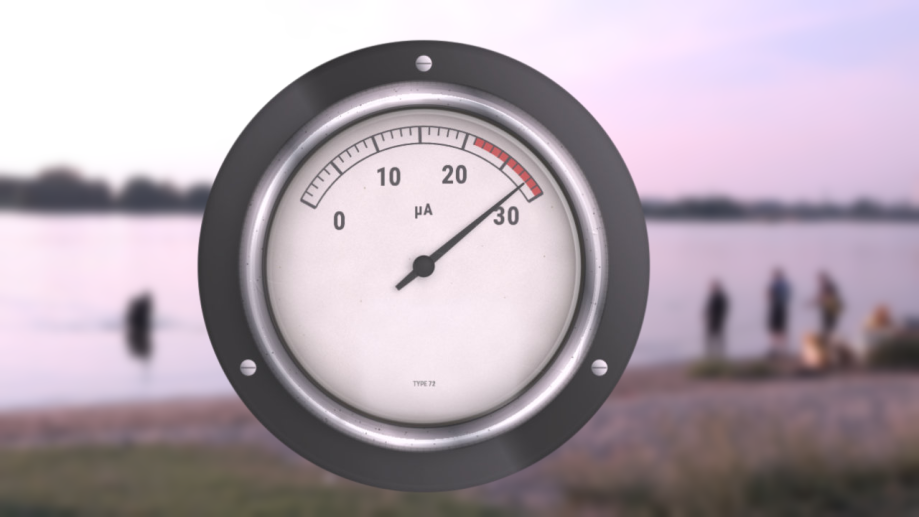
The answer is 28; µA
